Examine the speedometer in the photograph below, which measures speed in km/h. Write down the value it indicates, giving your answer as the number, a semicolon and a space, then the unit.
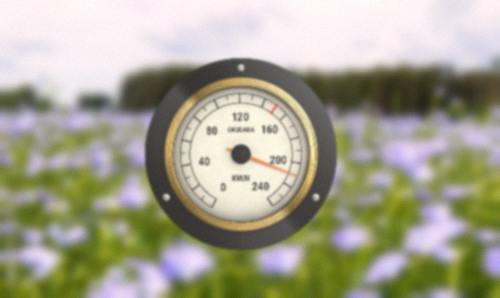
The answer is 210; km/h
